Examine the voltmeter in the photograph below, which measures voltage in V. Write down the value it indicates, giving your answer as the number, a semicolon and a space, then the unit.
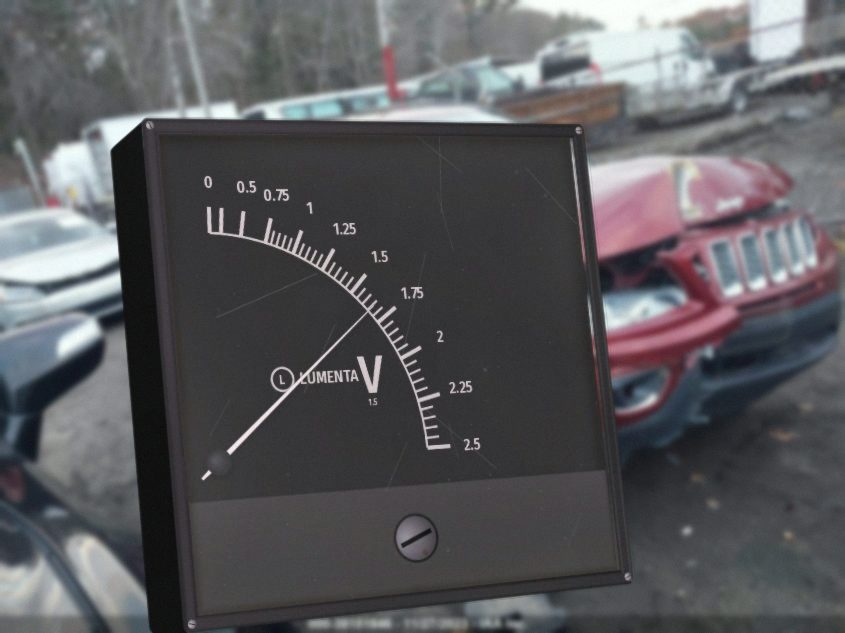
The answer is 1.65; V
